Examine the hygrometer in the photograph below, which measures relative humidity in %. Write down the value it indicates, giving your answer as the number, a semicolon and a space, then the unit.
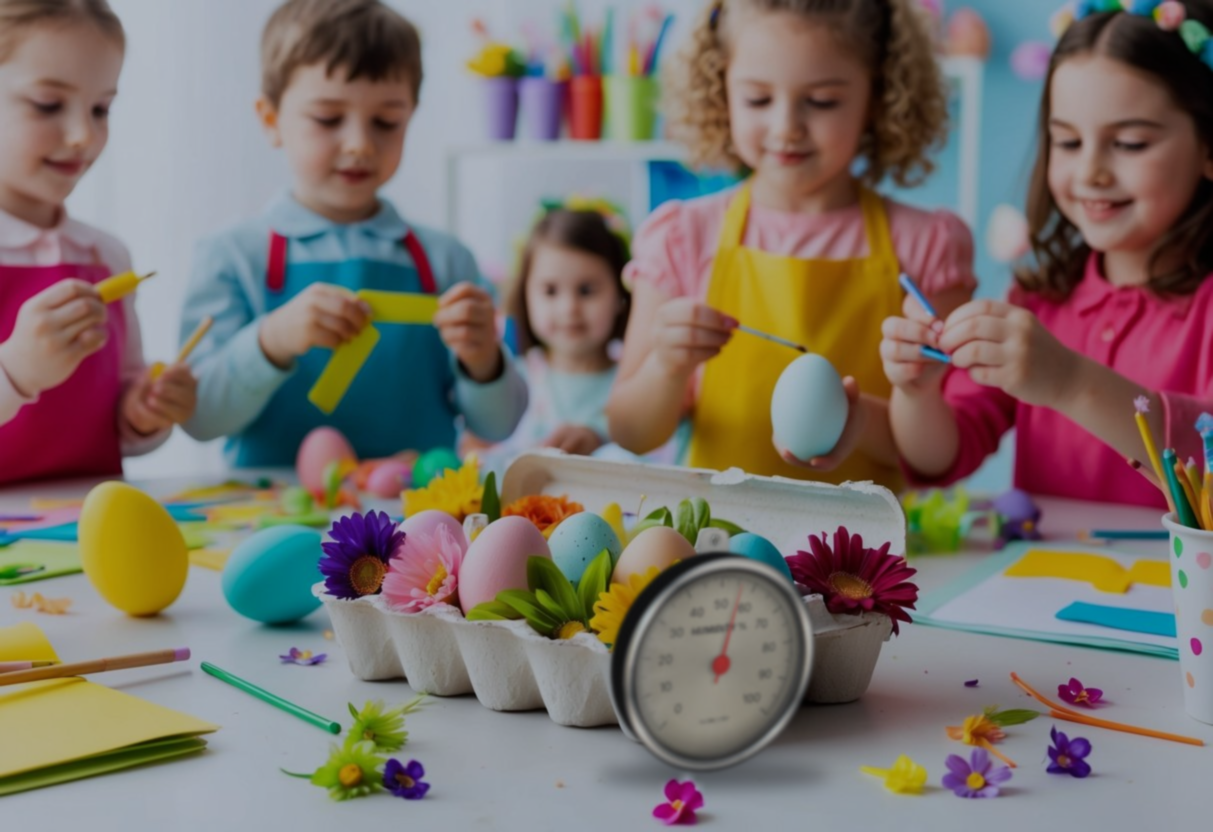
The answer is 55; %
